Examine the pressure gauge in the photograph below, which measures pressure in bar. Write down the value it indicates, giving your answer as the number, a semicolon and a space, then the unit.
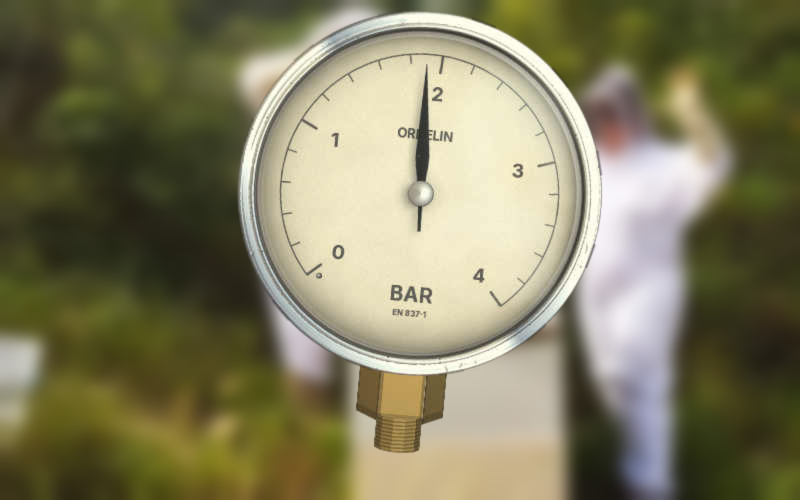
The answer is 1.9; bar
